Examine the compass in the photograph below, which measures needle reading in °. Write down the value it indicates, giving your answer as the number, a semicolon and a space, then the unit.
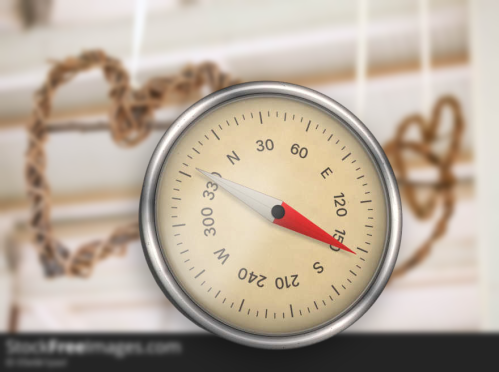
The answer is 155; °
